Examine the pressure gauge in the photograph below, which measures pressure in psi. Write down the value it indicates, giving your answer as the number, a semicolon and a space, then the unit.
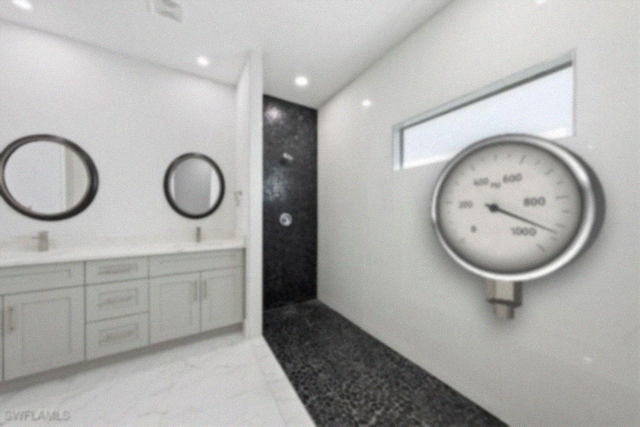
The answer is 925; psi
